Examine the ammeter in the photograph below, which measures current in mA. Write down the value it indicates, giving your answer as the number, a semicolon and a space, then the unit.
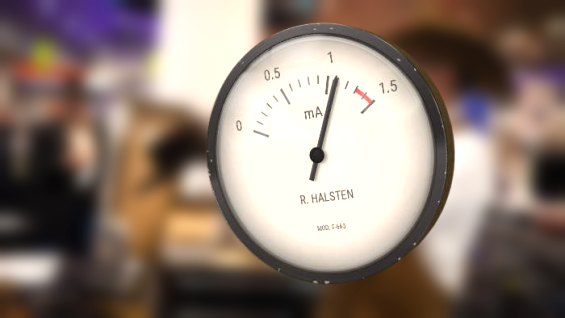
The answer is 1.1; mA
